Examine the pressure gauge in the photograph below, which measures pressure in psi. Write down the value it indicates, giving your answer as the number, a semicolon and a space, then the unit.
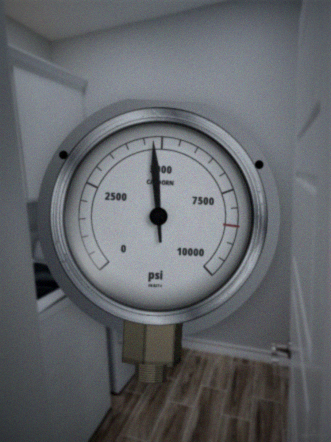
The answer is 4750; psi
